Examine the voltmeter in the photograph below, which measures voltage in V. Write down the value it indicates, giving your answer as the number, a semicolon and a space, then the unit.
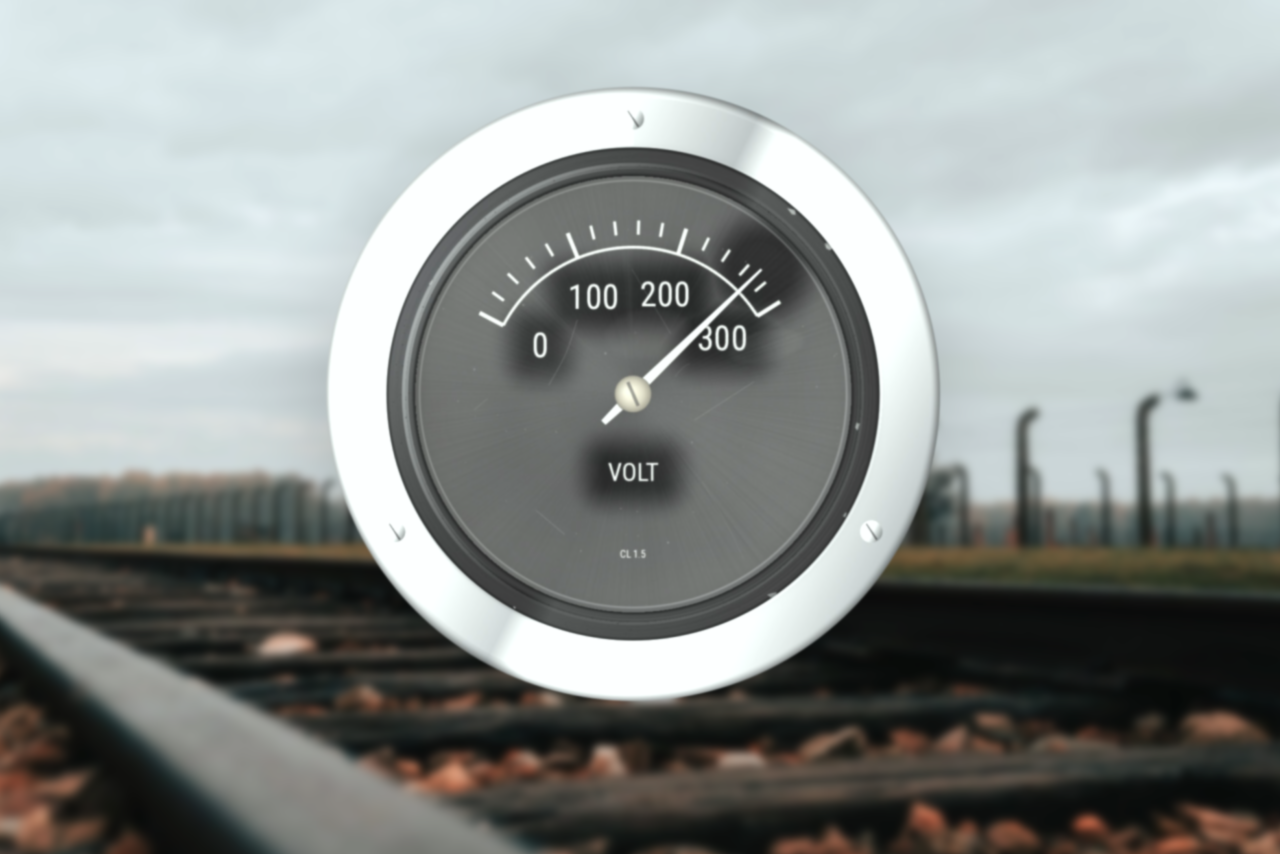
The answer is 270; V
